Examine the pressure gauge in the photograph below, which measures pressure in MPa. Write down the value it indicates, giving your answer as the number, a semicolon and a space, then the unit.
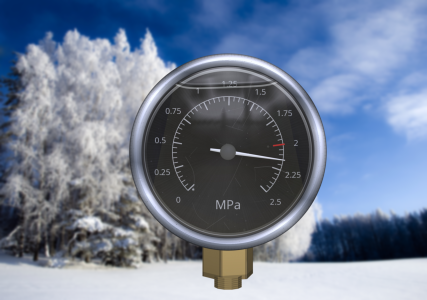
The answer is 2.15; MPa
